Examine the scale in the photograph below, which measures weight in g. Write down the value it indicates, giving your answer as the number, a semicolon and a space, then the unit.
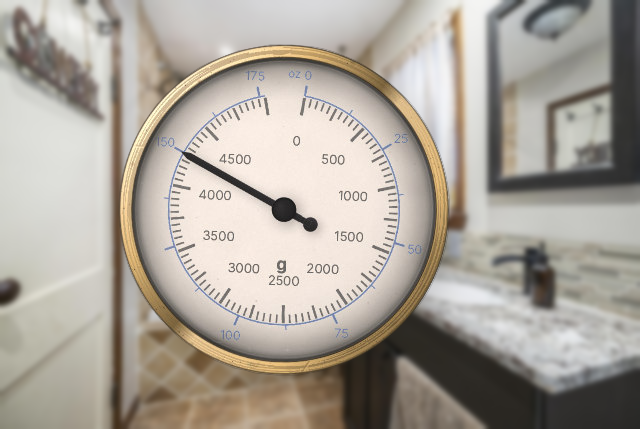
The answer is 4250; g
